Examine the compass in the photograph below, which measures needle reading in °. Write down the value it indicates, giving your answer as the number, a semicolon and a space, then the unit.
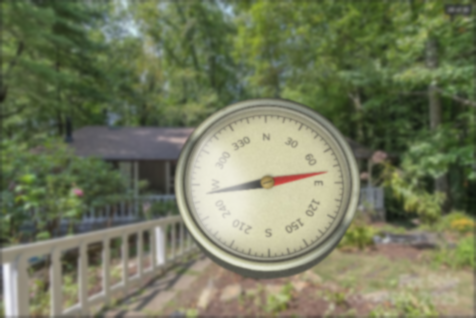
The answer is 80; °
